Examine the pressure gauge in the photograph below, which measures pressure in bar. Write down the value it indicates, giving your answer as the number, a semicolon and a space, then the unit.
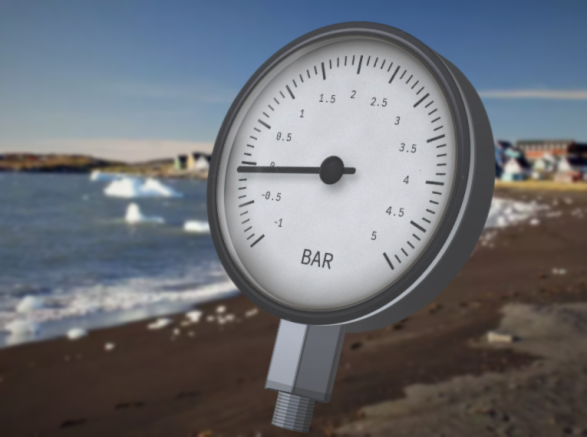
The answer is -0.1; bar
